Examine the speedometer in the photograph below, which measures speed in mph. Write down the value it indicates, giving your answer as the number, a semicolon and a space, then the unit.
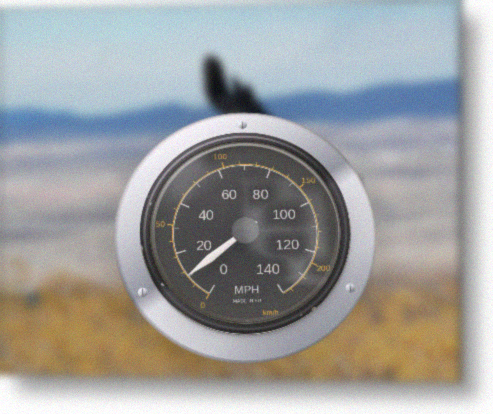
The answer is 10; mph
